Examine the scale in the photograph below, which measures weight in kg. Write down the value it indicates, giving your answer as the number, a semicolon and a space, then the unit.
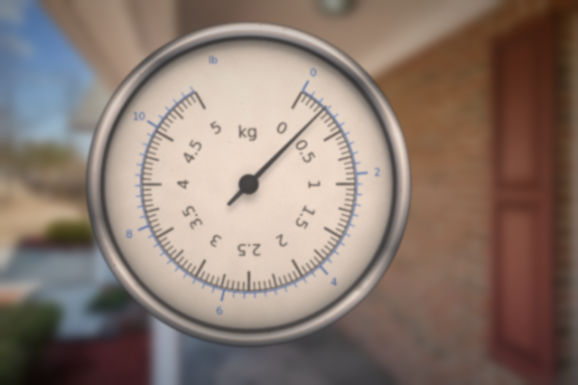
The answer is 0.25; kg
